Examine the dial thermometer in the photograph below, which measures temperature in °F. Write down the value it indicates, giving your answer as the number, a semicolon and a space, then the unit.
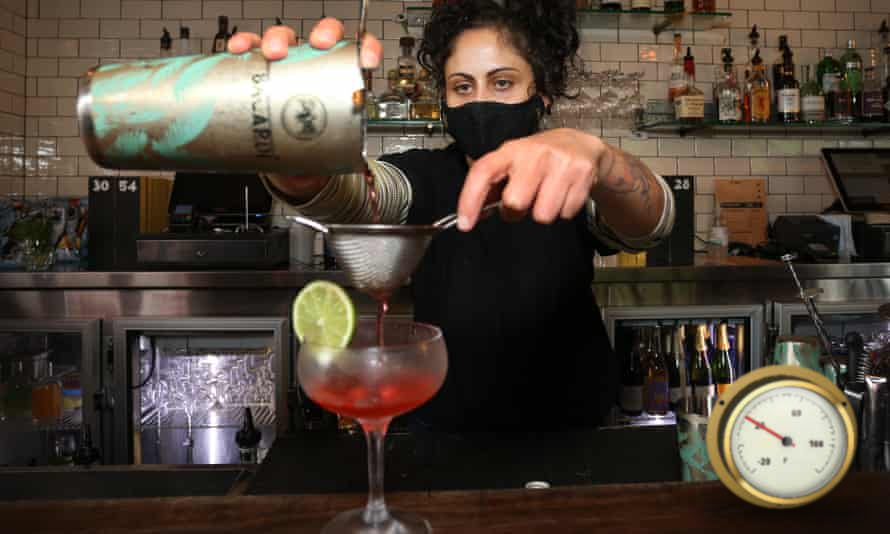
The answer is 20; °F
